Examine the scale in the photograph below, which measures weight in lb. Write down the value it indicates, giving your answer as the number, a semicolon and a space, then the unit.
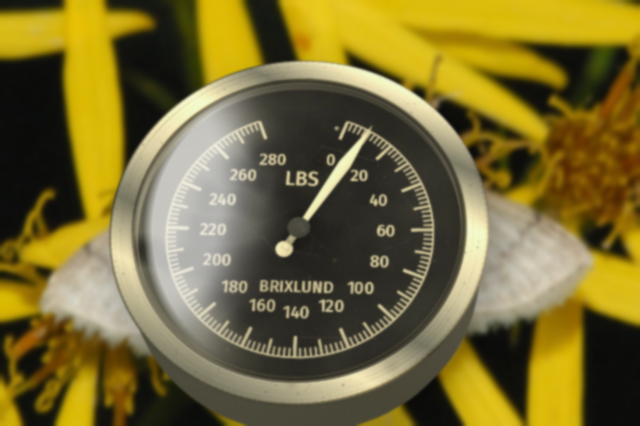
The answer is 10; lb
